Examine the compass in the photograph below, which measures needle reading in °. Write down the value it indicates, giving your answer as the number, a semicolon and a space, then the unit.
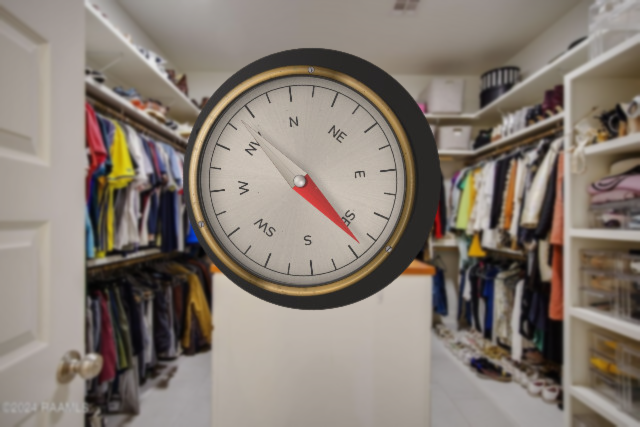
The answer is 142.5; °
